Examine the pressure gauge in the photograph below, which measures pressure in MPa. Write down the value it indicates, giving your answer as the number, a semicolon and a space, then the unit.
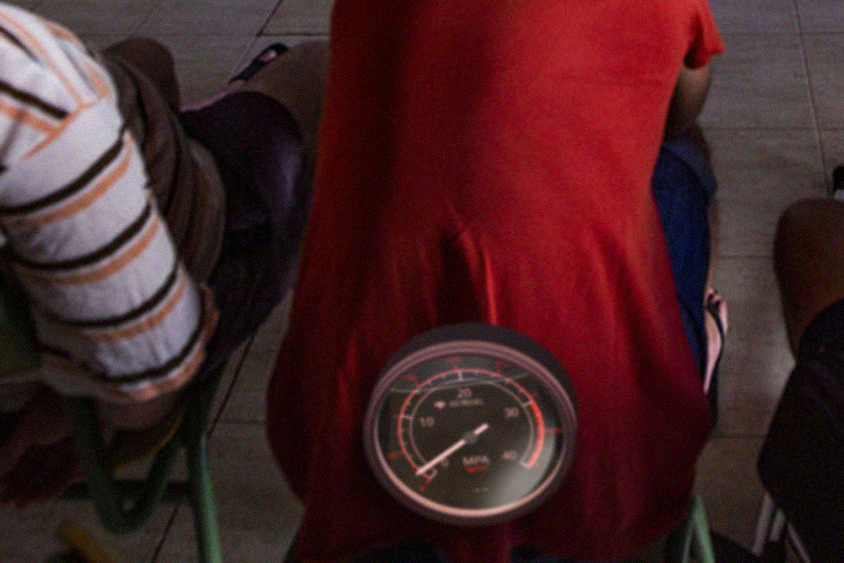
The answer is 2; MPa
